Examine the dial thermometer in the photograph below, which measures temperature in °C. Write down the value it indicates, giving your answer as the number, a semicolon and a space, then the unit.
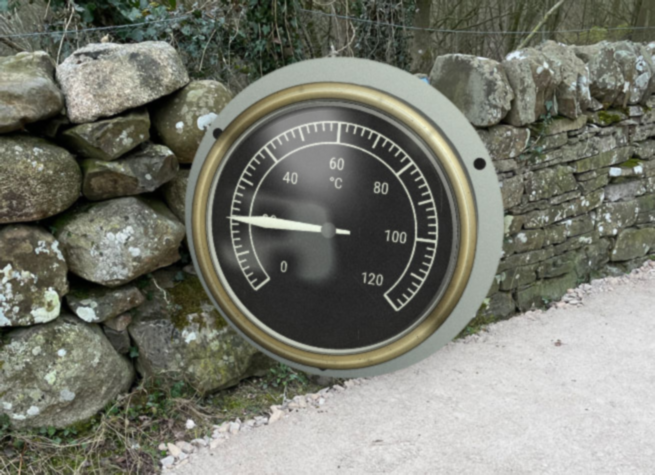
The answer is 20; °C
